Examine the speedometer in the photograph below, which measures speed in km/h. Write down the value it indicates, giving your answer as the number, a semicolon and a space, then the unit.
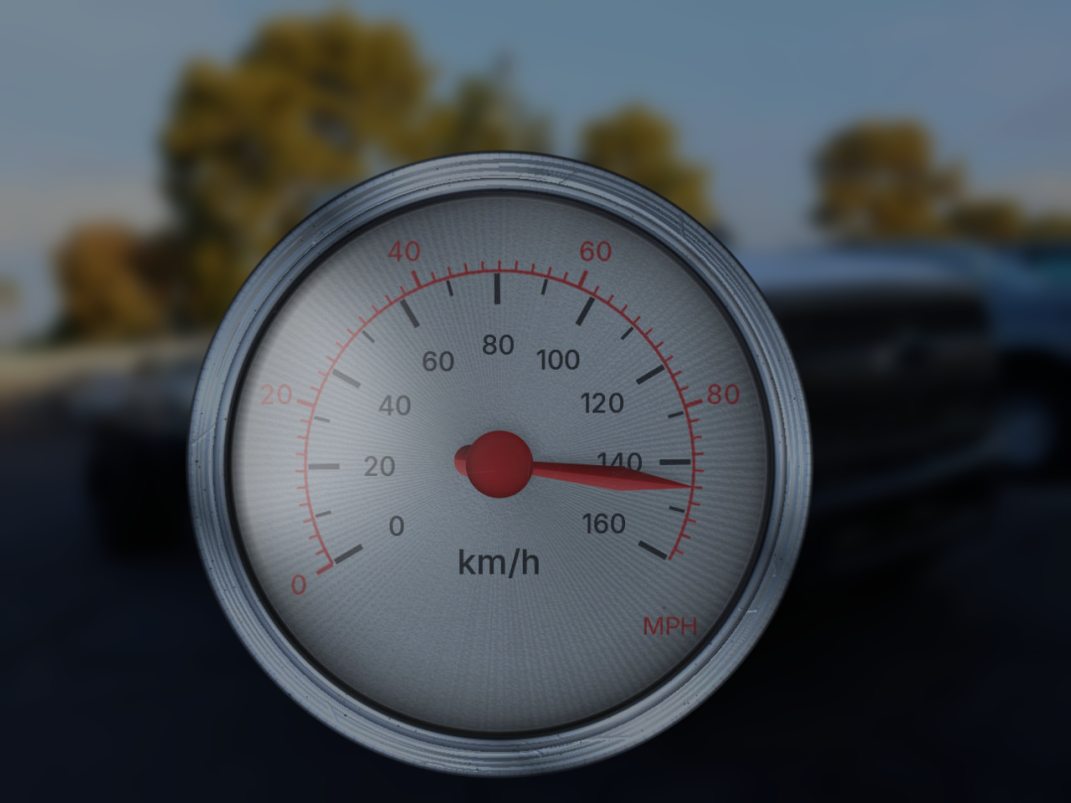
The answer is 145; km/h
